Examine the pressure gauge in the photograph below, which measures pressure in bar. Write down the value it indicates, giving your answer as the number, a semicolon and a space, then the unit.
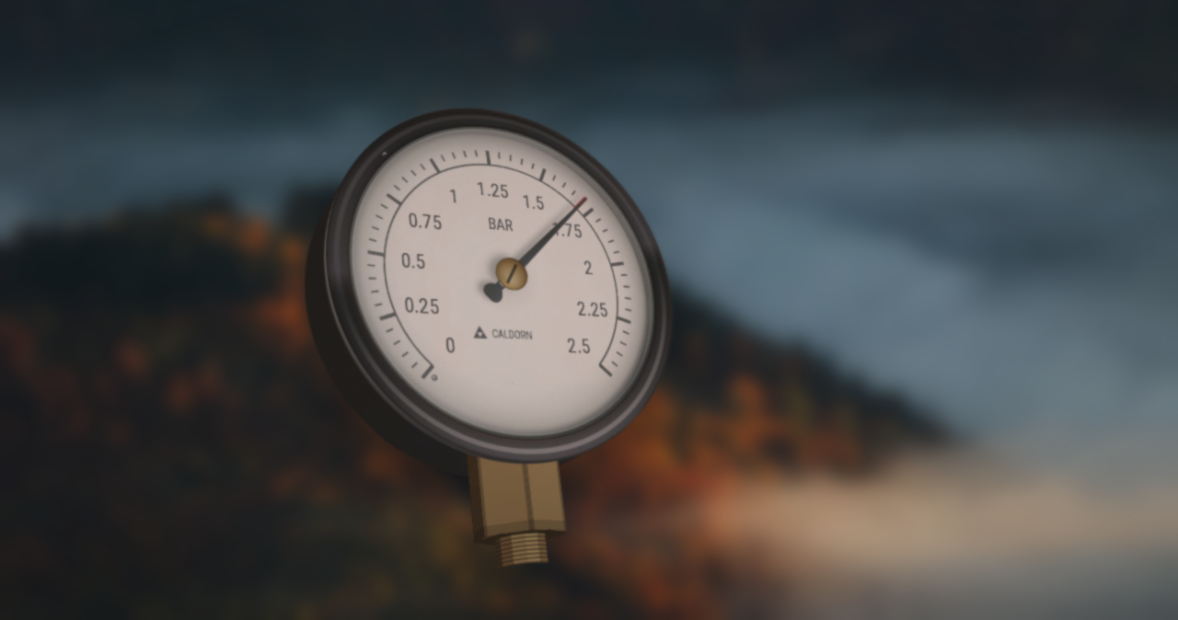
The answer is 1.7; bar
